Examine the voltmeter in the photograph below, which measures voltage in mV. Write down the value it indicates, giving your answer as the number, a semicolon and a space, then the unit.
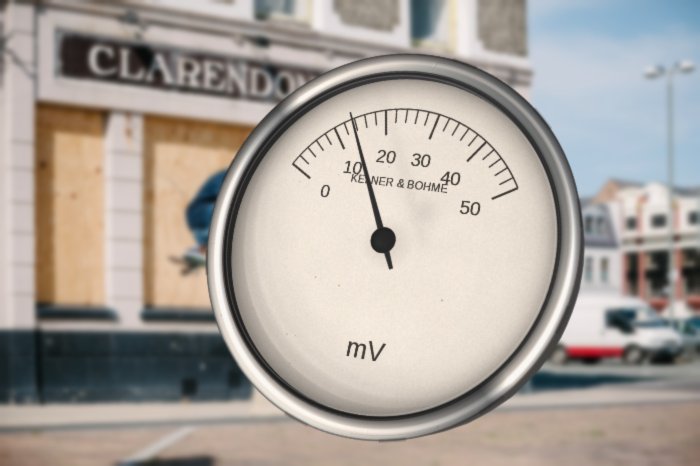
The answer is 14; mV
